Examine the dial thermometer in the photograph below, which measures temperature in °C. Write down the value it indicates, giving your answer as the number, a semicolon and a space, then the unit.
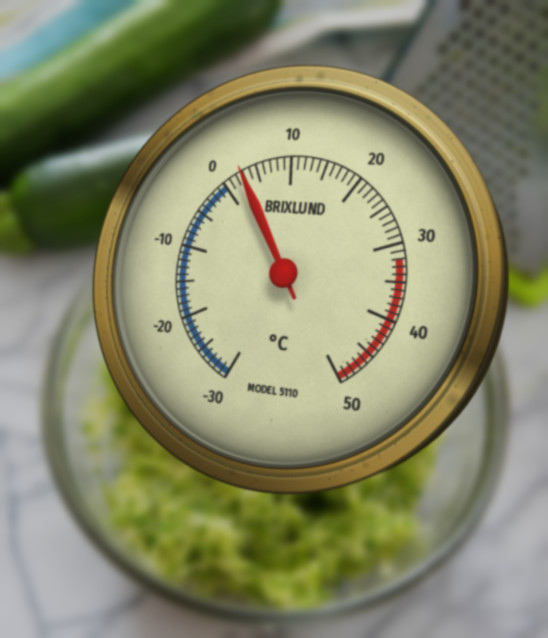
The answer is 3; °C
